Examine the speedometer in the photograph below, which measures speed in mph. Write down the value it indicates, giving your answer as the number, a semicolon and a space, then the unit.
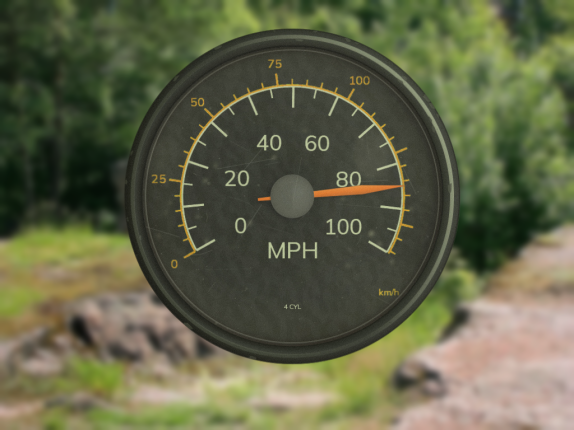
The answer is 85; mph
